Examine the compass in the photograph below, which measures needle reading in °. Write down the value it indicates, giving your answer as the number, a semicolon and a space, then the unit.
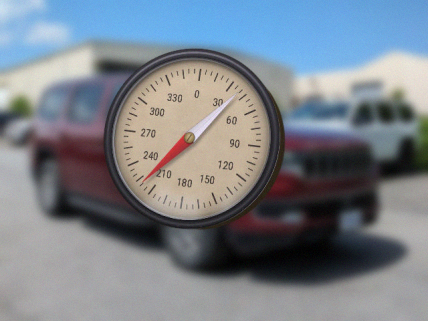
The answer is 220; °
